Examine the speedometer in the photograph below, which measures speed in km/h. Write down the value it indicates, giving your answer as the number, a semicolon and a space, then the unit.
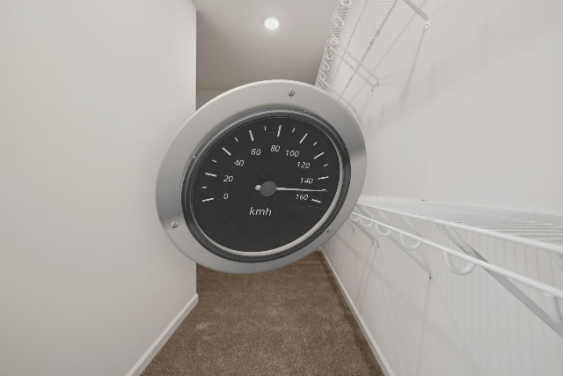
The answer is 150; km/h
